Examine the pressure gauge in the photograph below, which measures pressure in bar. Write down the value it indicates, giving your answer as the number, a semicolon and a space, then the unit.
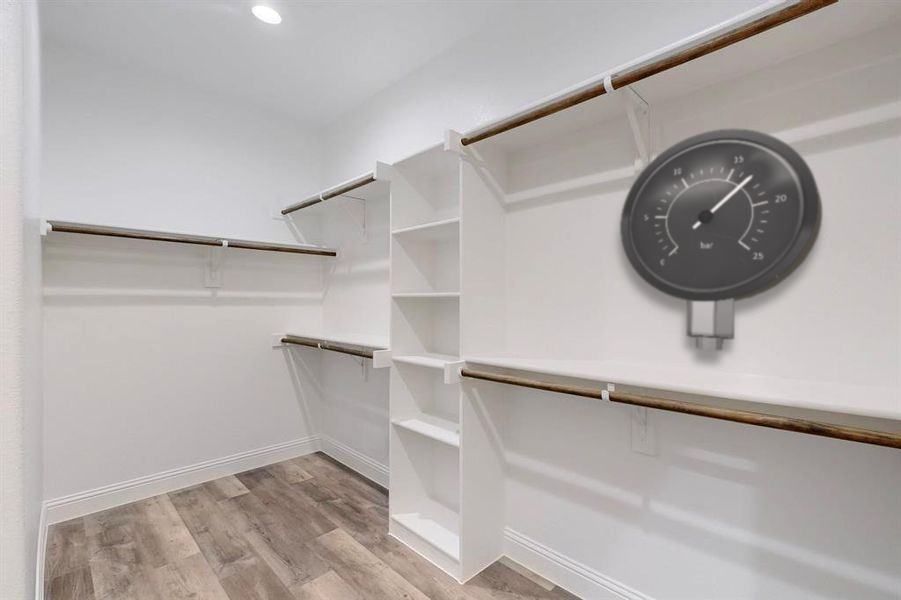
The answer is 17; bar
